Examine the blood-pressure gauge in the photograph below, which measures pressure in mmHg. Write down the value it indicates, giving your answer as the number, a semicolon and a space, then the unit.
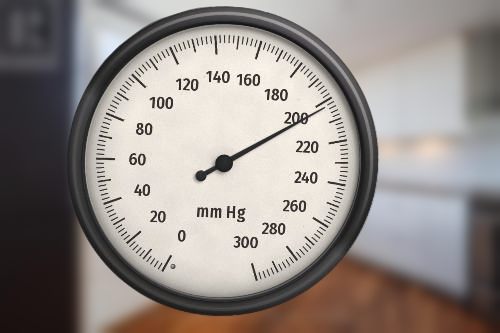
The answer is 202; mmHg
